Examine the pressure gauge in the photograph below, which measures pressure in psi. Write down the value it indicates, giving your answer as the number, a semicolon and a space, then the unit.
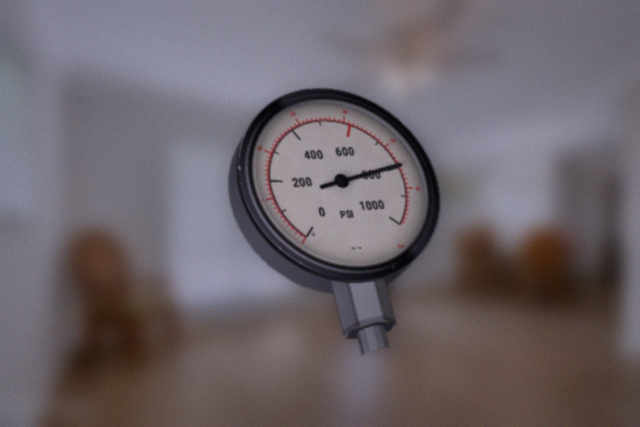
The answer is 800; psi
